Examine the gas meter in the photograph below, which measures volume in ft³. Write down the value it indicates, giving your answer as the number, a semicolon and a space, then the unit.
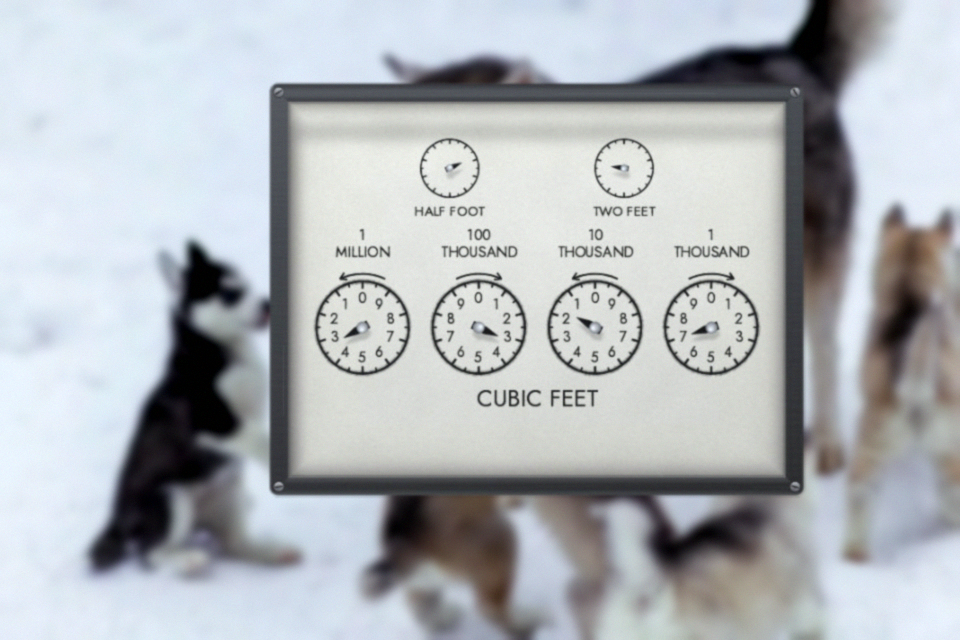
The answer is 331700; ft³
